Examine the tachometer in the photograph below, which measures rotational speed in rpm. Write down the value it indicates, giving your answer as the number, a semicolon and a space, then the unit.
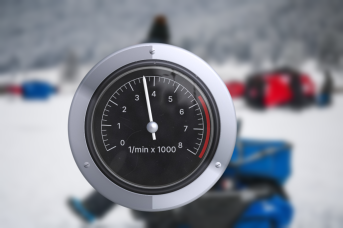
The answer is 3600; rpm
